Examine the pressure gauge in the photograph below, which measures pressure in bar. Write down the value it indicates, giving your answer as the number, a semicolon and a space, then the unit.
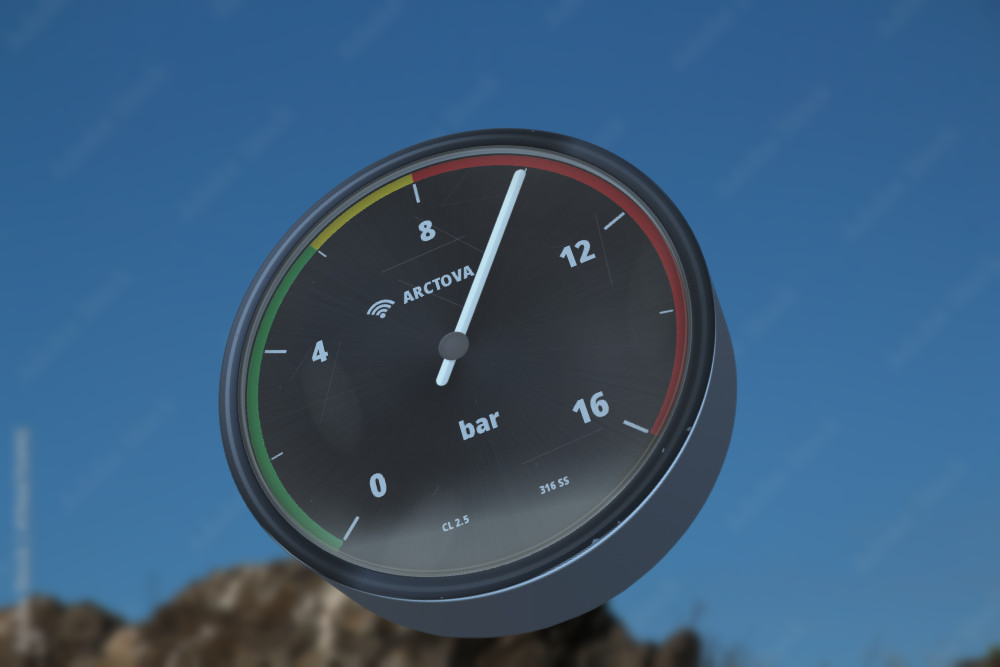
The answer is 10; bar
